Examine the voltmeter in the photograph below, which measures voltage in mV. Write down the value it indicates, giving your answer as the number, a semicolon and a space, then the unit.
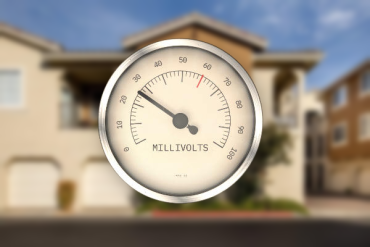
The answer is 26; mV
